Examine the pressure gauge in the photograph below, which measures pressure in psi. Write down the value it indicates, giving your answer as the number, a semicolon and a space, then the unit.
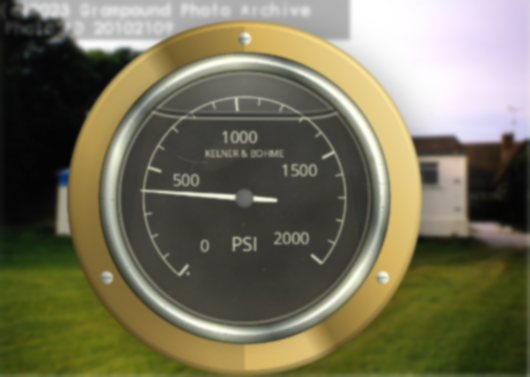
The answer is 400; psi
